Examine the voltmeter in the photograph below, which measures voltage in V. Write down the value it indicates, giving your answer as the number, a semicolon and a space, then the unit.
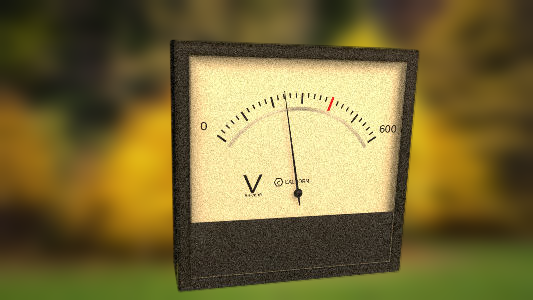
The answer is 240; V
